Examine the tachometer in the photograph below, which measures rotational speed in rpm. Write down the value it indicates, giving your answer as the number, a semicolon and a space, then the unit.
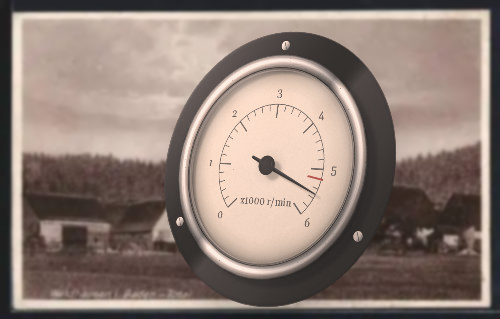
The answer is 5500; rpm
